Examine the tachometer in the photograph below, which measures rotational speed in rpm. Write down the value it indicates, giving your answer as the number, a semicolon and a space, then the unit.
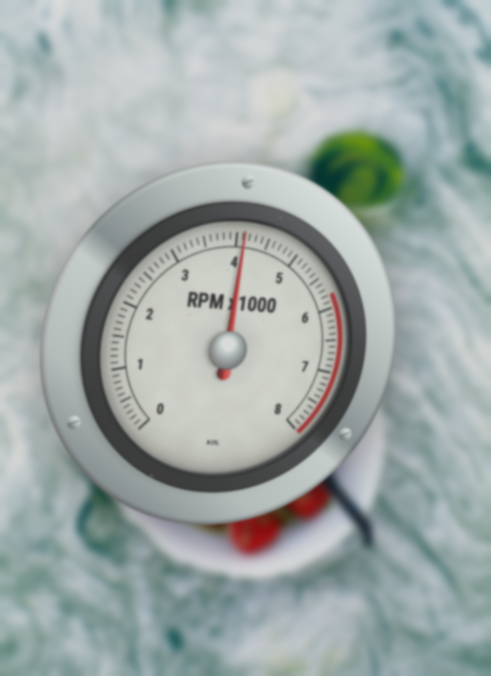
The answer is 4100; rpm
